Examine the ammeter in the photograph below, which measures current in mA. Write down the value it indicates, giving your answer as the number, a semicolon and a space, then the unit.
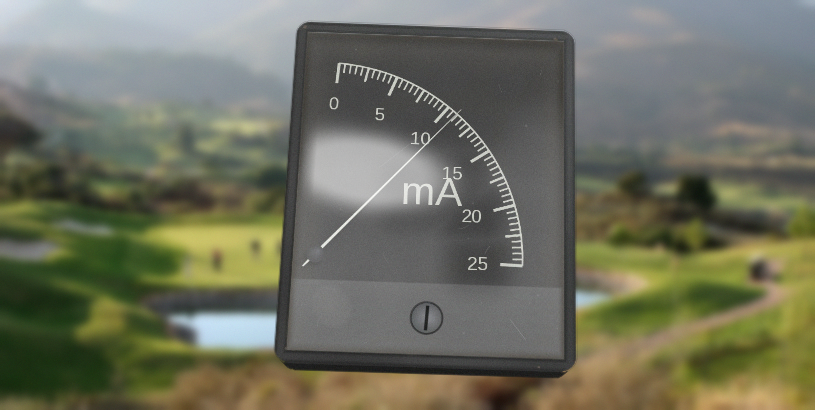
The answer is 11; mA
